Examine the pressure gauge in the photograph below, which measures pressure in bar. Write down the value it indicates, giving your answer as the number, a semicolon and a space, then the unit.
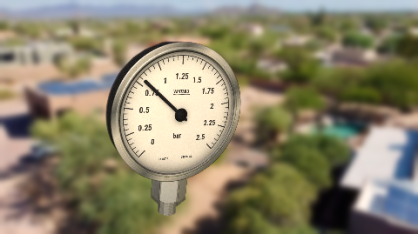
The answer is 0.8; bar
